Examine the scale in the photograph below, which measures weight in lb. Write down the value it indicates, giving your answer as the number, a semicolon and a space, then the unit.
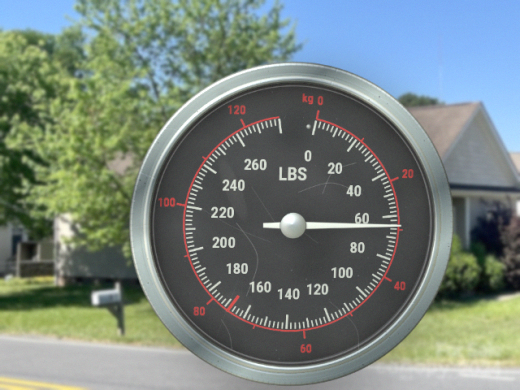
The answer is 64; lb
